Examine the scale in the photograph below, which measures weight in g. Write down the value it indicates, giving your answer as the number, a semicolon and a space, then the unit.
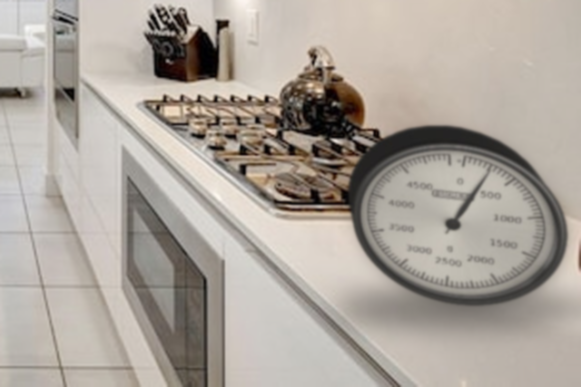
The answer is 250; g
